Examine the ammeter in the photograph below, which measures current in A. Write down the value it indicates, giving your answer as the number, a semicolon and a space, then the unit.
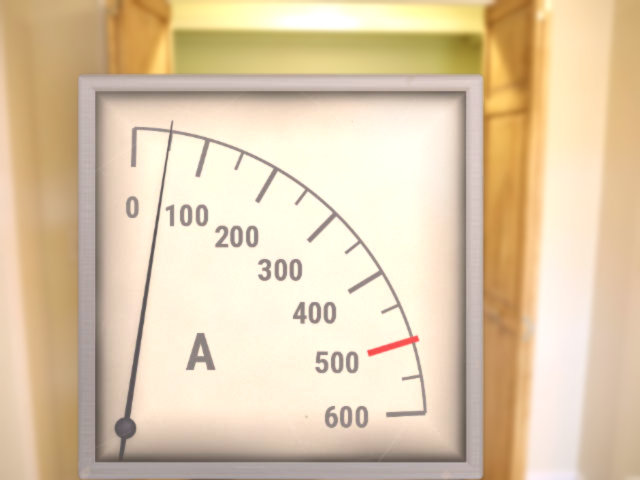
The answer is 50; A
